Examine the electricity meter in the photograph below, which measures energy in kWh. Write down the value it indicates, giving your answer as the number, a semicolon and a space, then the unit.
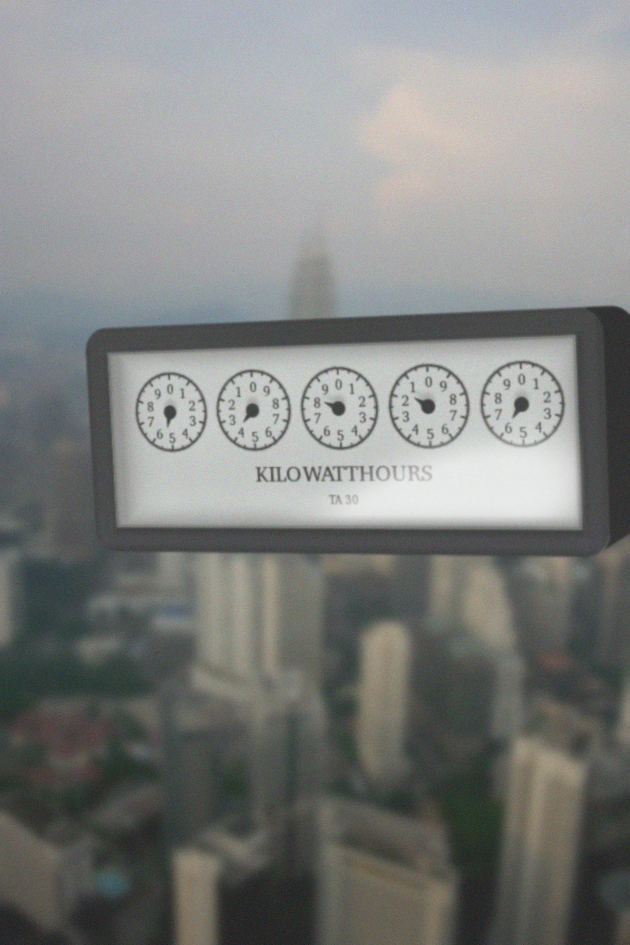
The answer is 53816; kWh
